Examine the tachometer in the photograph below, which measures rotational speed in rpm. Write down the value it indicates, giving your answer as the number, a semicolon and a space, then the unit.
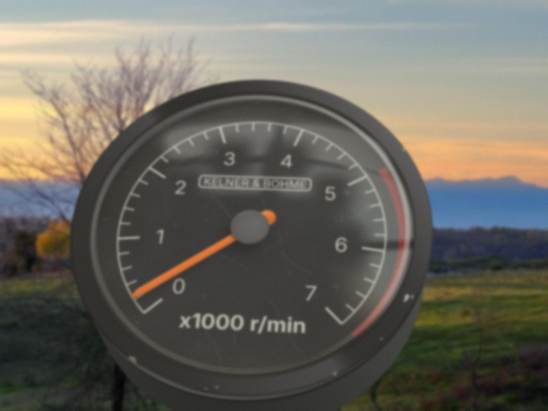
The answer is 200; rpm
